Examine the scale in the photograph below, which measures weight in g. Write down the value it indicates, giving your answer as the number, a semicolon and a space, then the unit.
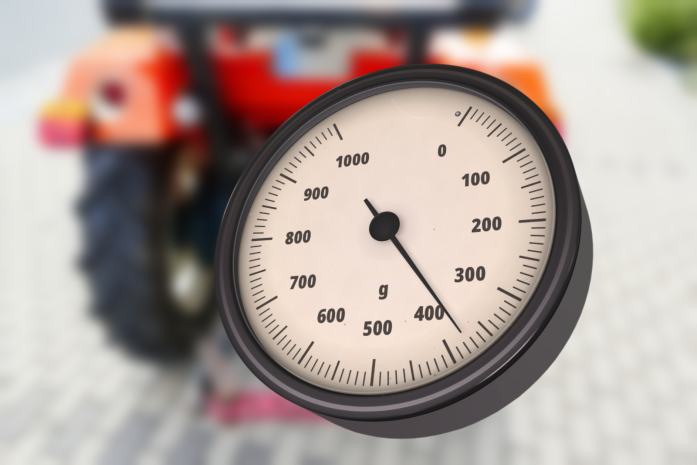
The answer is 375; g
